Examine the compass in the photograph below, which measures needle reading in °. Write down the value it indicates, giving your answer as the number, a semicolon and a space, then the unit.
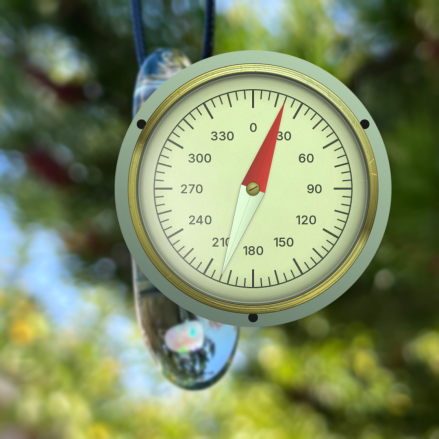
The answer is 20; °
